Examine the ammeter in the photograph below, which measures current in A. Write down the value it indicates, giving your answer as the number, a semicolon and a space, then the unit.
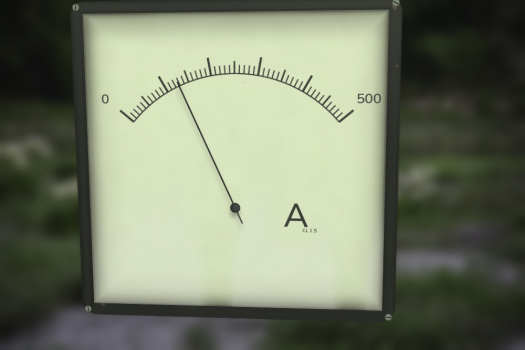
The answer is 130; A
